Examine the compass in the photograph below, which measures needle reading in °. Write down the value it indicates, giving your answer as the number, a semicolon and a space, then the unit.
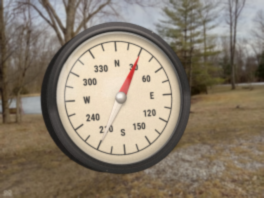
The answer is 30; °
